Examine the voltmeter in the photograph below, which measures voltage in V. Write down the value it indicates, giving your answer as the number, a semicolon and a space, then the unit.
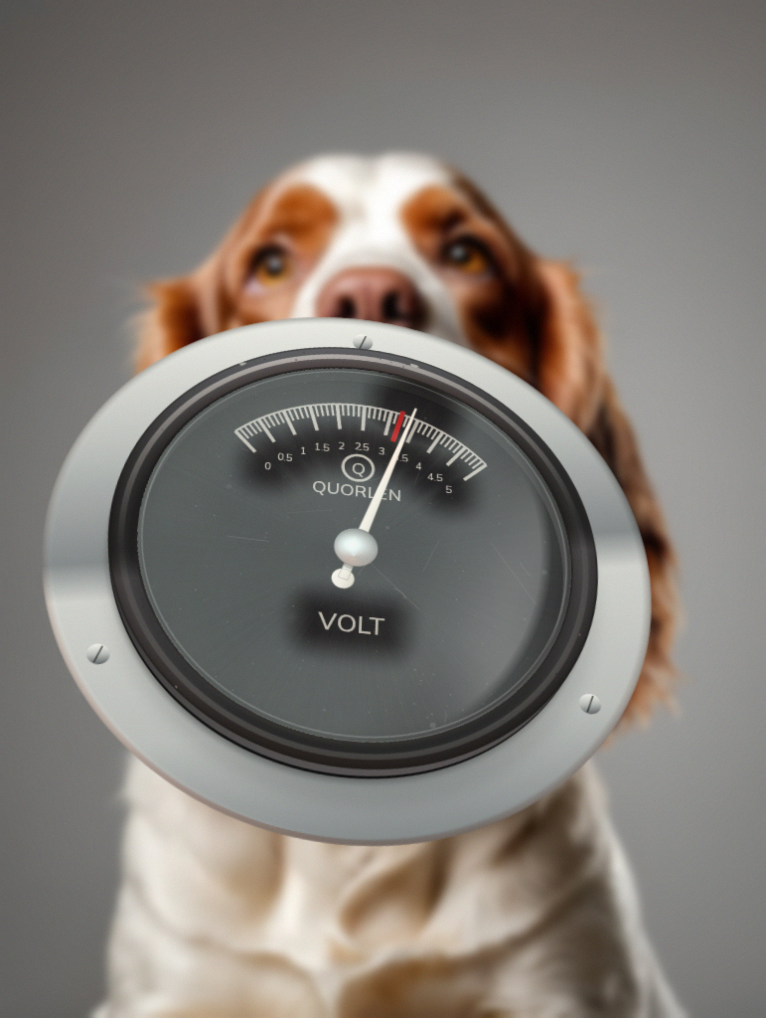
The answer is 3.4; V
